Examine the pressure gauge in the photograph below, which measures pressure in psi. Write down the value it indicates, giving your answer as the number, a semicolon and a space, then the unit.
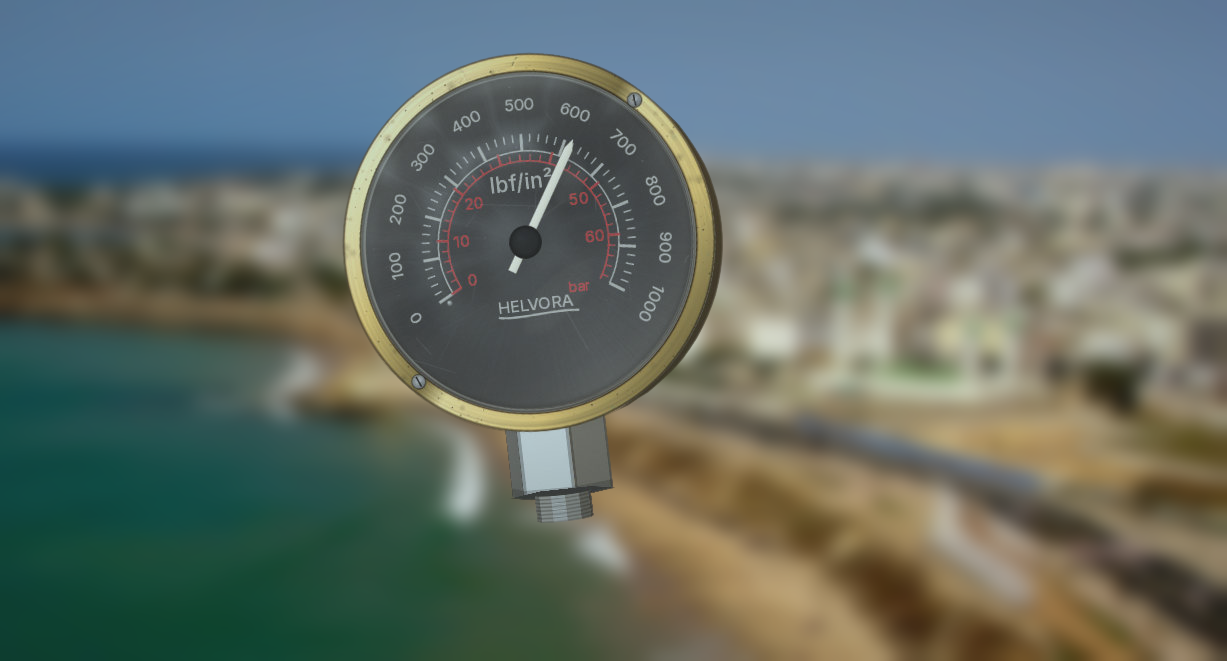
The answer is 620; psi
